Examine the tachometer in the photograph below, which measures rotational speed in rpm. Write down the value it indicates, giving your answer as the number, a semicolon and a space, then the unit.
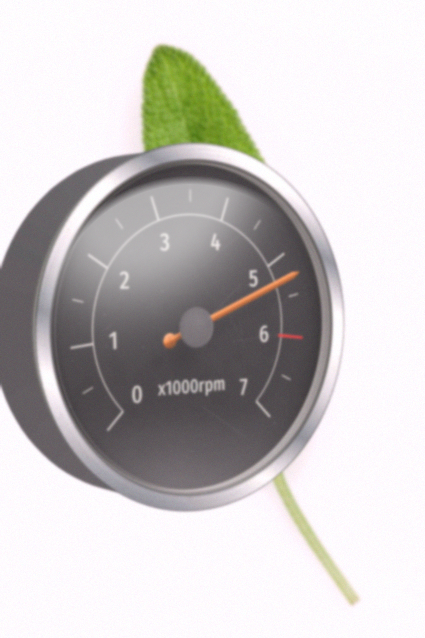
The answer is 5250; rpm
